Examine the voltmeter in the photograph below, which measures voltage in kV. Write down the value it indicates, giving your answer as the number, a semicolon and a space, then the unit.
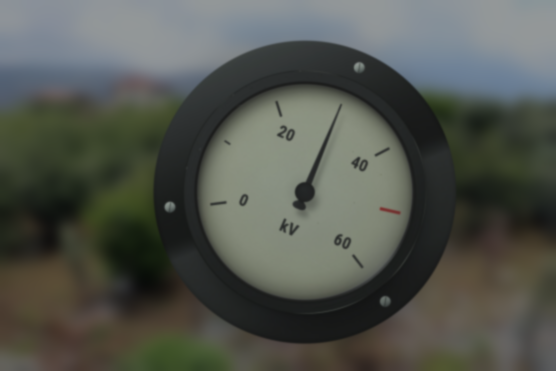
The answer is 30; kV
